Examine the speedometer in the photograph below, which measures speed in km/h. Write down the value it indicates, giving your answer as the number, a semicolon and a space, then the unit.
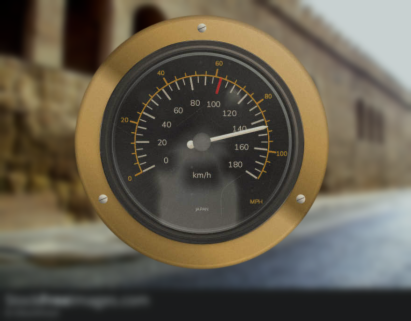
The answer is 145; km/h
